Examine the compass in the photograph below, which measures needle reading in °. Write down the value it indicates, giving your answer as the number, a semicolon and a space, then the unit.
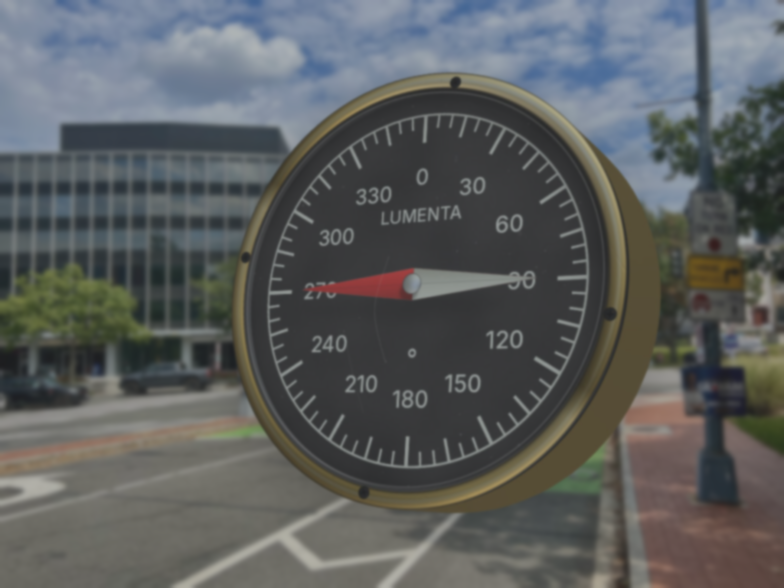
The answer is 270; °
